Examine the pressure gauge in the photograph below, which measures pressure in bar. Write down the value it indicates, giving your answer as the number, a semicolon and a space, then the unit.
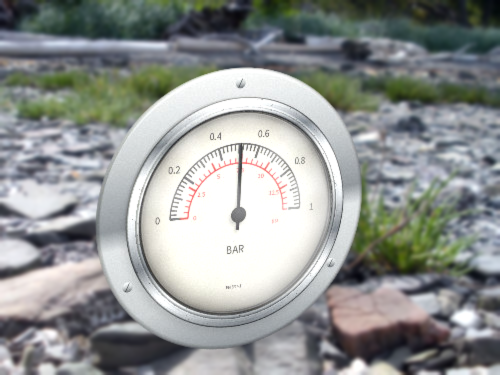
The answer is 0.5; bar
